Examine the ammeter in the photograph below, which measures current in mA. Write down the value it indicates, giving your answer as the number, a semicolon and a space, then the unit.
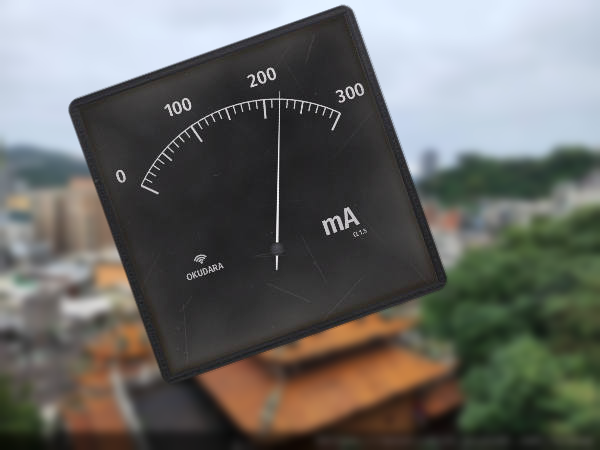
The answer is 220; mA
